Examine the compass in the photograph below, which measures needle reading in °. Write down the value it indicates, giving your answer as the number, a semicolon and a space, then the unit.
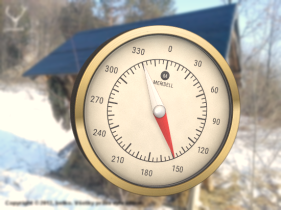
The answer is 150; °
